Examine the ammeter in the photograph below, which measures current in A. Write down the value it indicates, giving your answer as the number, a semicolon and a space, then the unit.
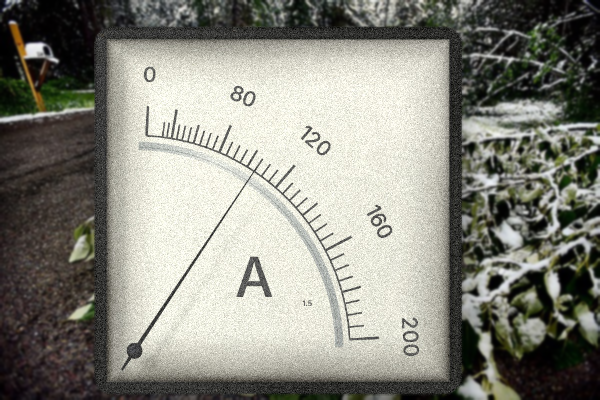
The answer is 105; A
